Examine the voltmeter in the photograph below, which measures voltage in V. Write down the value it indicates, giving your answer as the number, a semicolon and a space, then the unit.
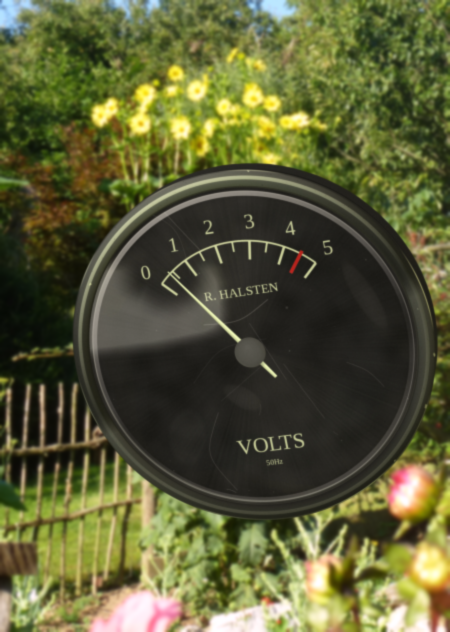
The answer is 0.5; V
